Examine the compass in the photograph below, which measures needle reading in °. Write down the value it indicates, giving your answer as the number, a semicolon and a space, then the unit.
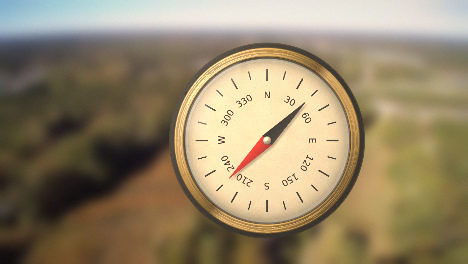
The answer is 225; °
